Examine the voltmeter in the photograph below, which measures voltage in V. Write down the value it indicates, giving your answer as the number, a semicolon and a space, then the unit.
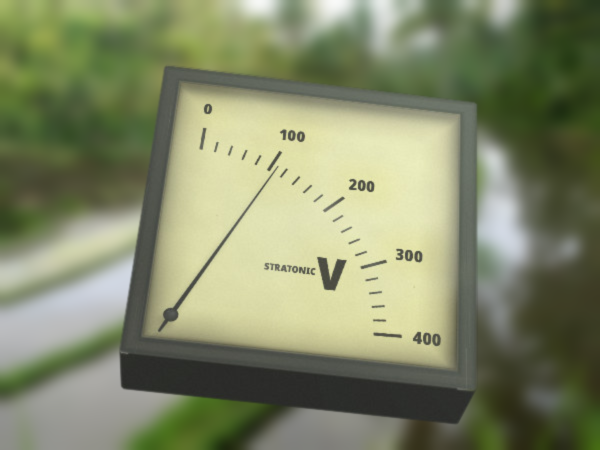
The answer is 110; V
